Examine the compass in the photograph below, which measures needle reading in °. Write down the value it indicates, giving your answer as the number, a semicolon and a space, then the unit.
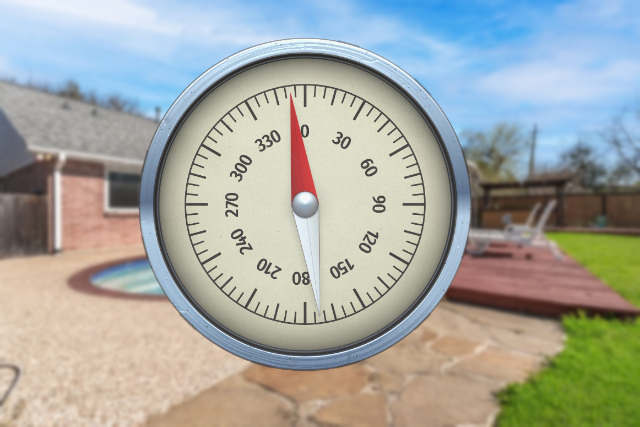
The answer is 352.5; °
